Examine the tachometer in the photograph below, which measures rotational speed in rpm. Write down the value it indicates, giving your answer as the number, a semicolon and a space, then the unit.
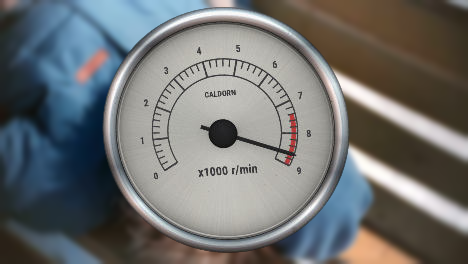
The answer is 8600; rpm
